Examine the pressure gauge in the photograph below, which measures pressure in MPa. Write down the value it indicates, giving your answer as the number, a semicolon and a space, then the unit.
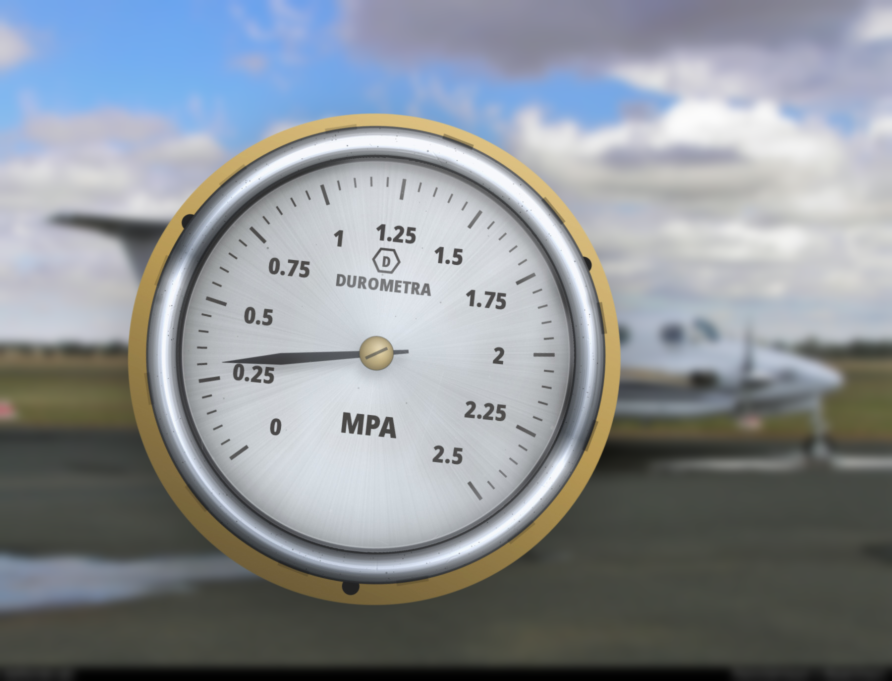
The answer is 0.3; MPa
